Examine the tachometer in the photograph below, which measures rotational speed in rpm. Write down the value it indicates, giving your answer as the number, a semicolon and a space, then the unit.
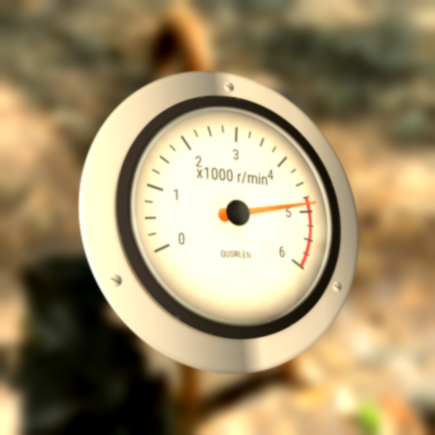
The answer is 4875; rpm
